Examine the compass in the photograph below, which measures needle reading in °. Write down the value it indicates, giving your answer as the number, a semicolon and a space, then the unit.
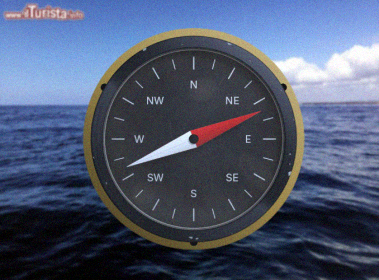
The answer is 67.5; °
